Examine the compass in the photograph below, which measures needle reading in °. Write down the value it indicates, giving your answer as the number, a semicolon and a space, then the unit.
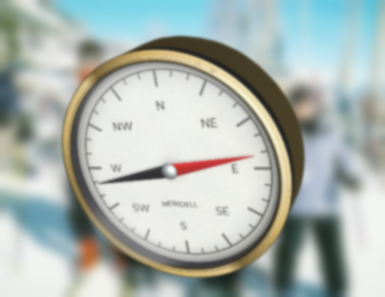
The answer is 80; °
